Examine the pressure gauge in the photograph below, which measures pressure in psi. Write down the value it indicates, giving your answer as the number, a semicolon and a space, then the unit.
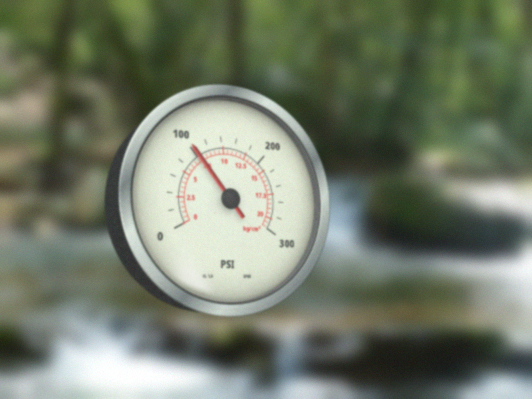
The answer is 100; psi
